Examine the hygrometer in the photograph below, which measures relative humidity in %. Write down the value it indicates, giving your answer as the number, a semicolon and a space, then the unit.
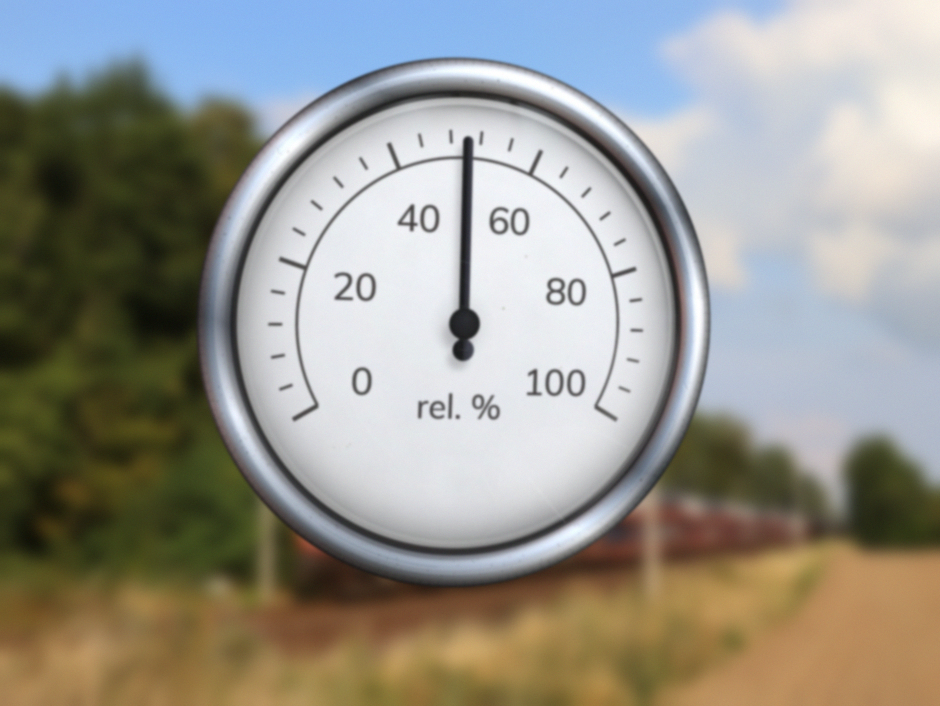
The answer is 50; %
